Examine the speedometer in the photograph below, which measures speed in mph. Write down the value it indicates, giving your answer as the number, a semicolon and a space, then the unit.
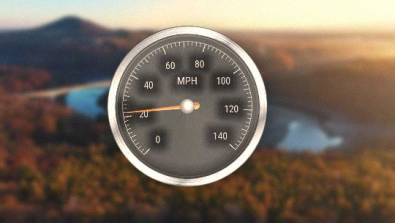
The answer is 22; mph
